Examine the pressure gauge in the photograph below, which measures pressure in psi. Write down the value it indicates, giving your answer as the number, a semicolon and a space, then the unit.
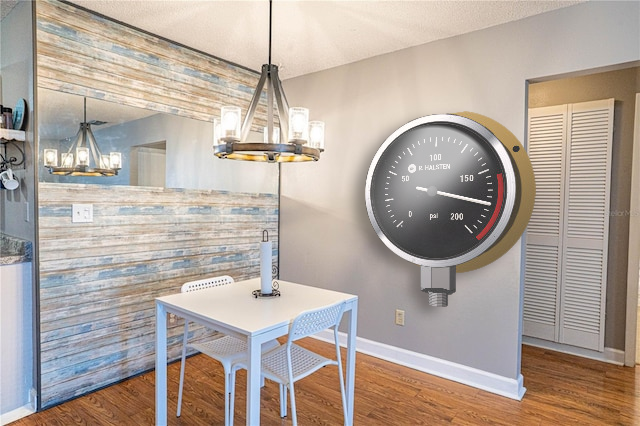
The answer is 175; psi
